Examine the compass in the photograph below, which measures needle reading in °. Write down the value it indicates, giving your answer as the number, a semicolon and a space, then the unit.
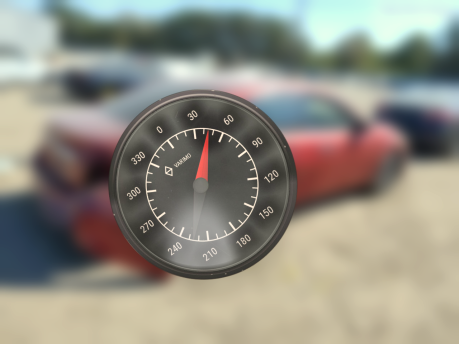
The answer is 45; °
